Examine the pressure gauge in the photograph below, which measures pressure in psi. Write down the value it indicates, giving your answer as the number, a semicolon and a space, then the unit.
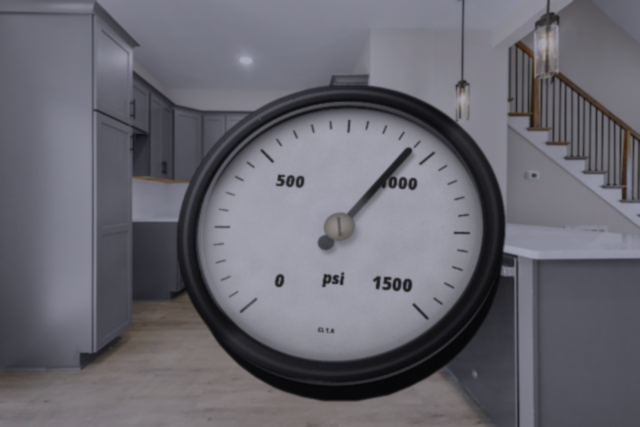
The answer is 950; psi
